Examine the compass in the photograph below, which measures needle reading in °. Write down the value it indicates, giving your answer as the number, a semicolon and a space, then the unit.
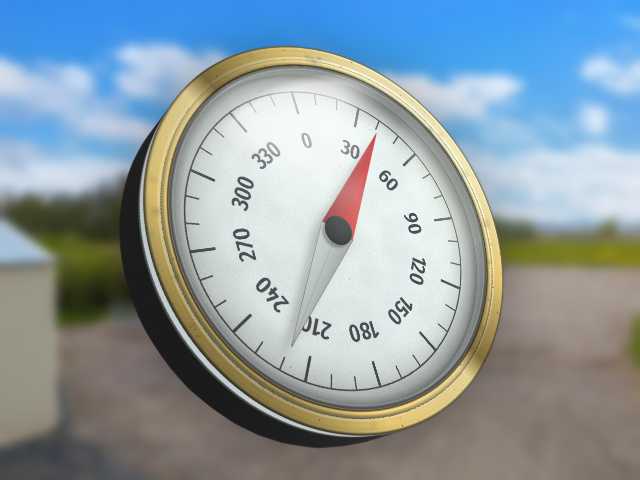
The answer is 40; °
